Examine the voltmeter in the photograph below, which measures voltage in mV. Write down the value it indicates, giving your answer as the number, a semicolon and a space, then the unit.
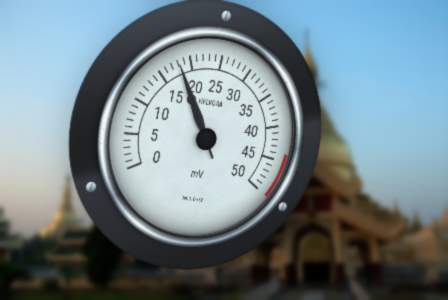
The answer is 18; mV
